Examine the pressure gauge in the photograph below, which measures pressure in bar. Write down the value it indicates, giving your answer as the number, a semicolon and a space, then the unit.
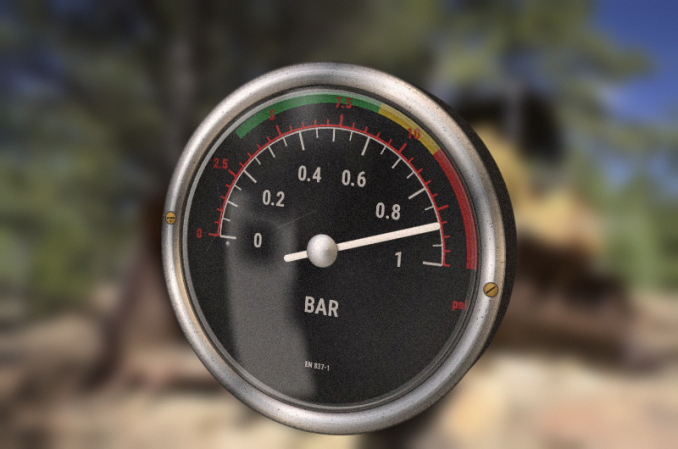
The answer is 0.9; bar
